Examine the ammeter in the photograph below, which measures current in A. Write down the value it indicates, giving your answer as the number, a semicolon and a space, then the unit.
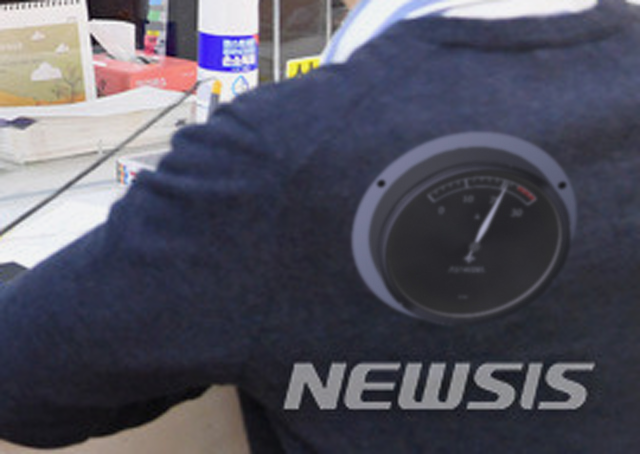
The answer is 20; A
